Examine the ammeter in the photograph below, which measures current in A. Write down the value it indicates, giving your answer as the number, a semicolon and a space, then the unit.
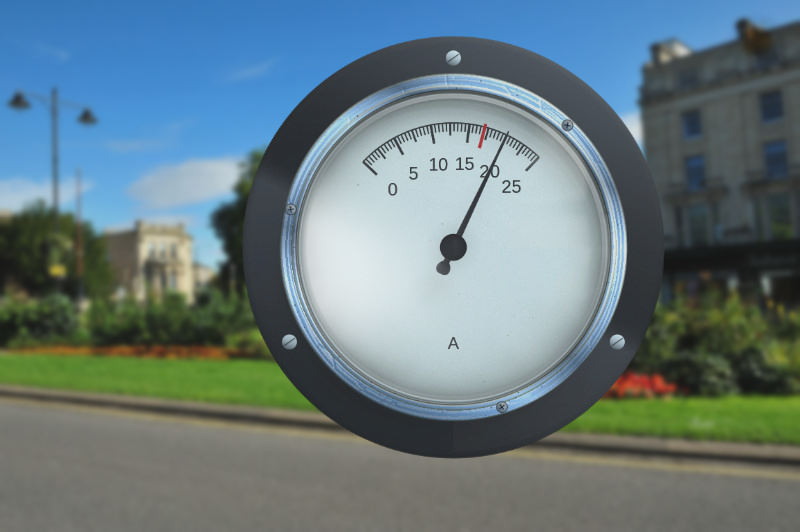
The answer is 20; A
